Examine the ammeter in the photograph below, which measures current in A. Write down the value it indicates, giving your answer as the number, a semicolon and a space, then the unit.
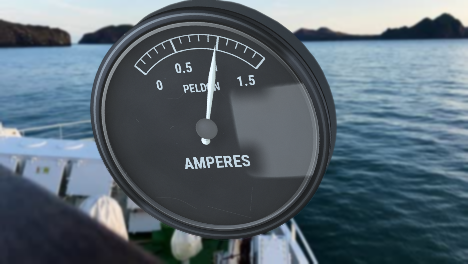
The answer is 1; A
